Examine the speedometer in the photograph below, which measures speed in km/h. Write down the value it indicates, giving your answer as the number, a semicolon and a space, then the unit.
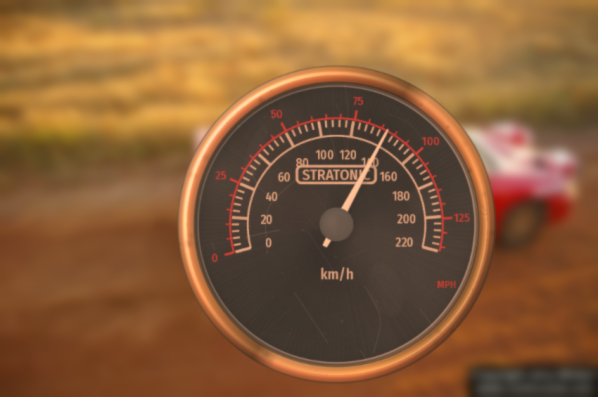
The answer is 140; km/h
